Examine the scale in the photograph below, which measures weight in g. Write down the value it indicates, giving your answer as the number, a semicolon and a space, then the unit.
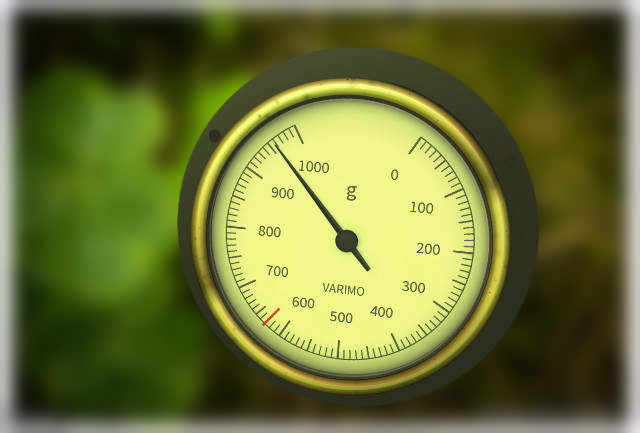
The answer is 960; g
